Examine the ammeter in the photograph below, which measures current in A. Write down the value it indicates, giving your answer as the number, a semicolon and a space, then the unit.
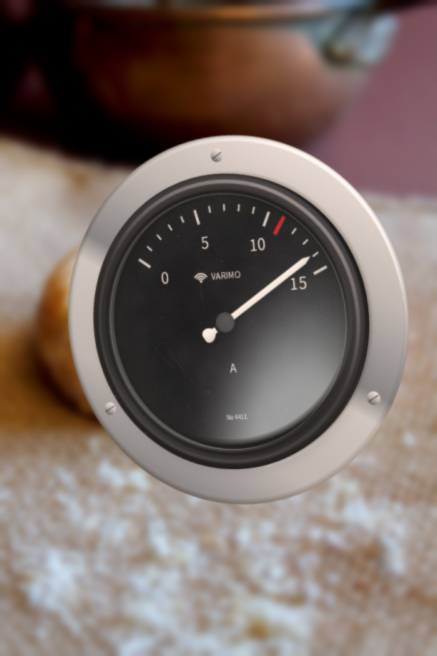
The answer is 14; A
